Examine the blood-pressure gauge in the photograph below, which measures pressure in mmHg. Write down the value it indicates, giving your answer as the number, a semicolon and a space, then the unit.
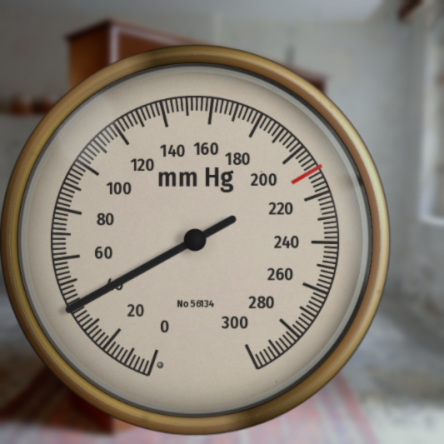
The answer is 40; mmHg
